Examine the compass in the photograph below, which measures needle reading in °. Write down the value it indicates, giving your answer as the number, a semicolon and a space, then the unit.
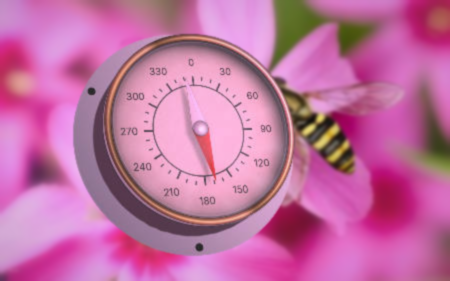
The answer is 170; °
